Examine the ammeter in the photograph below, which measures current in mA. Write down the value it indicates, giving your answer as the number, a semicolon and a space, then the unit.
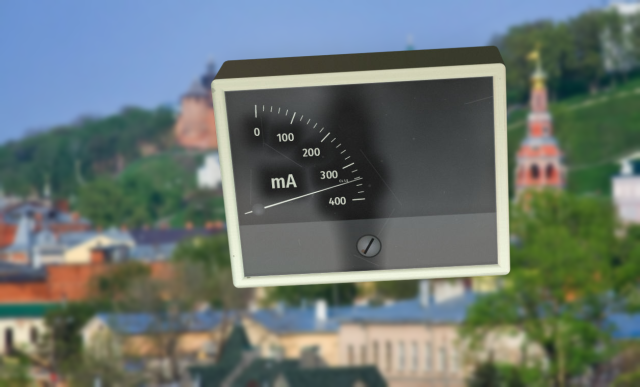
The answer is 340; mA
